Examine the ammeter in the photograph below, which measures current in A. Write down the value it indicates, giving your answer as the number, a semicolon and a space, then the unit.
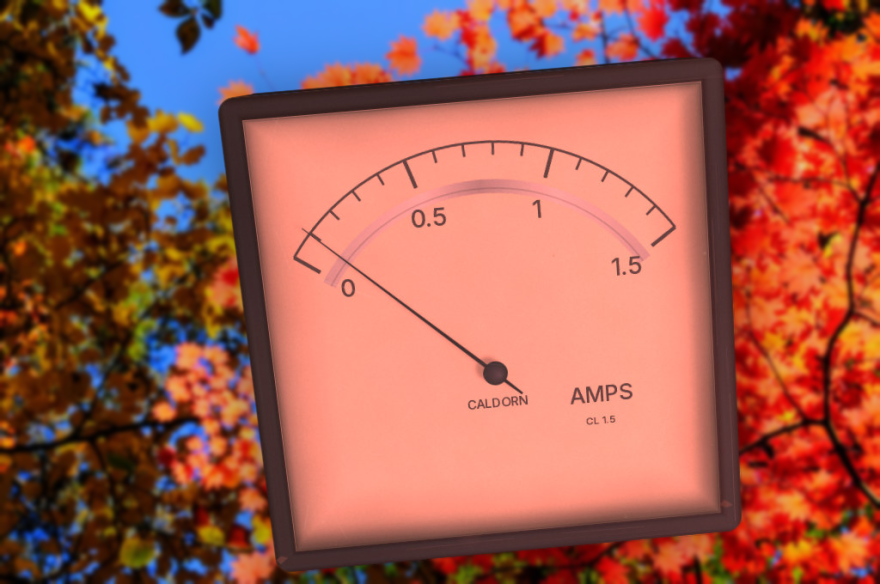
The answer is 0.1; A
